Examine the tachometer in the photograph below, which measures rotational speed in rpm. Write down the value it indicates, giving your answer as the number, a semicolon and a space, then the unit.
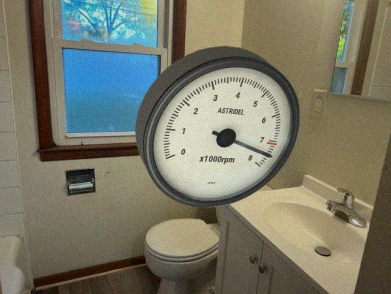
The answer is 7500; rpm
